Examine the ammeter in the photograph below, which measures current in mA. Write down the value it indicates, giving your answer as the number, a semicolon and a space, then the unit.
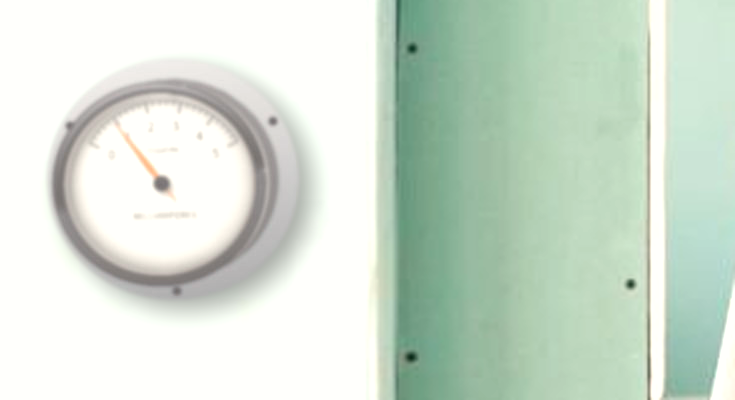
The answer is 1; mA
